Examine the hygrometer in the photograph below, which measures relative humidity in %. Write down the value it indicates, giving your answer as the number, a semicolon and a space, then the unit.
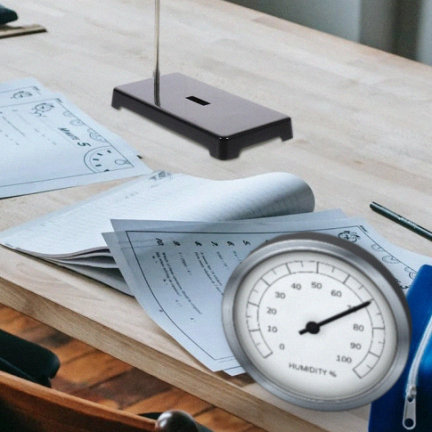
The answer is 70; %
